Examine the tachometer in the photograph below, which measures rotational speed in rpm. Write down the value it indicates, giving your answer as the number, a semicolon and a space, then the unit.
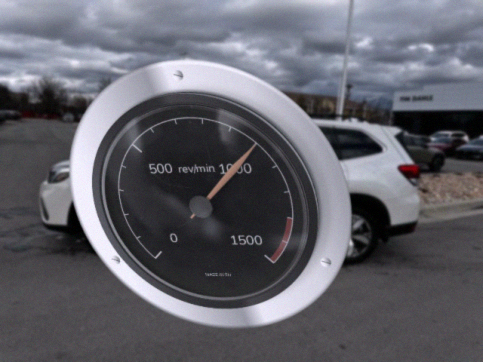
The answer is 1000; rpm
